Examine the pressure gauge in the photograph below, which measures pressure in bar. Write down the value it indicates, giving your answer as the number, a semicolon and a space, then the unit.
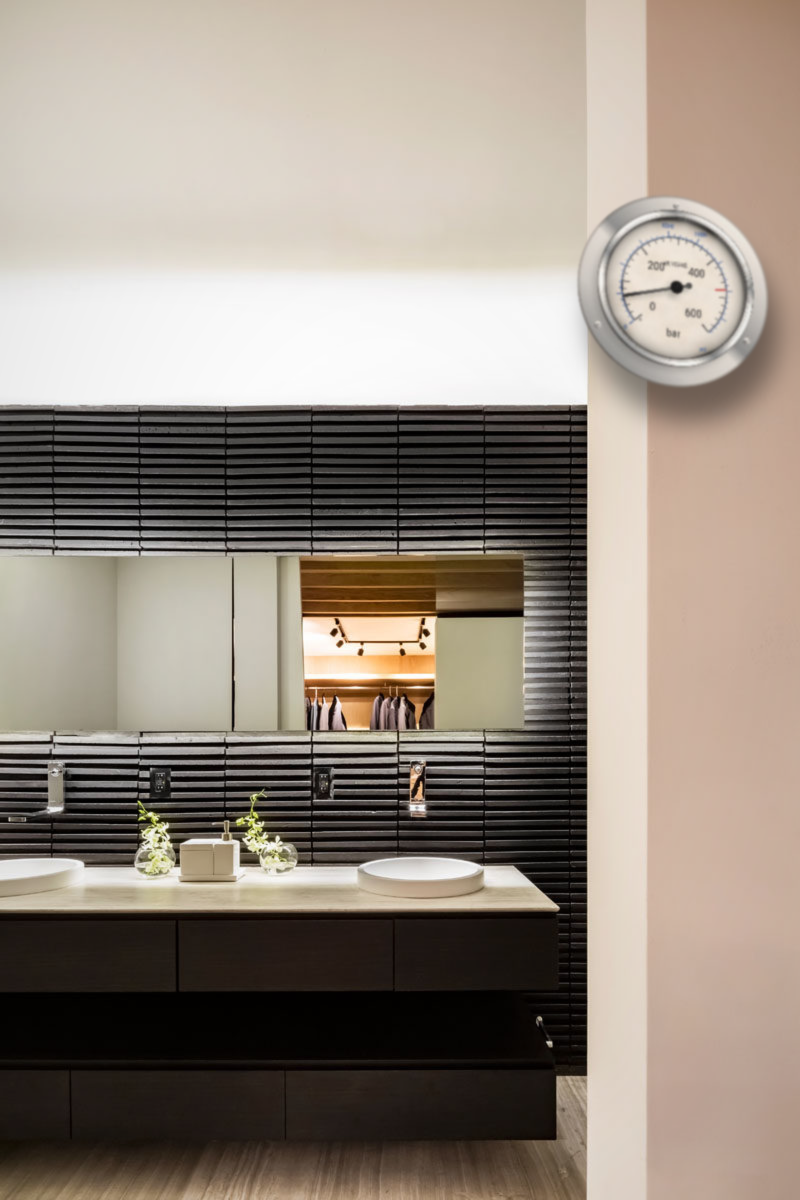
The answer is 60; bar
